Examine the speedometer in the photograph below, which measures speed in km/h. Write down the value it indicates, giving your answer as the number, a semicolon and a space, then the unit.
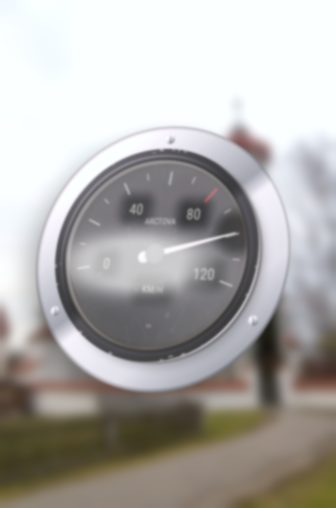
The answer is 100; km/h
